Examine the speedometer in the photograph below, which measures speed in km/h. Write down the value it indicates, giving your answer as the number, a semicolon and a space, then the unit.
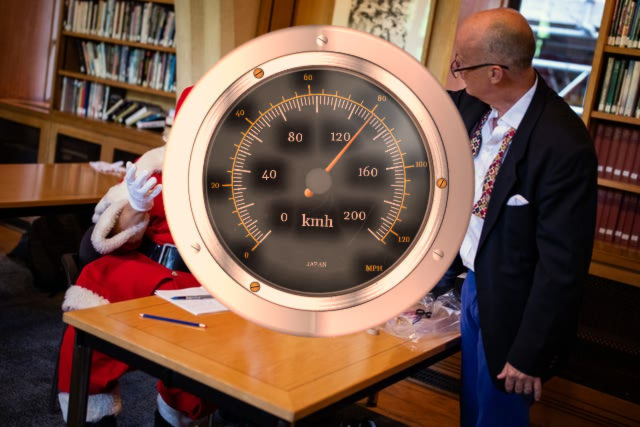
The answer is 130; km/h
